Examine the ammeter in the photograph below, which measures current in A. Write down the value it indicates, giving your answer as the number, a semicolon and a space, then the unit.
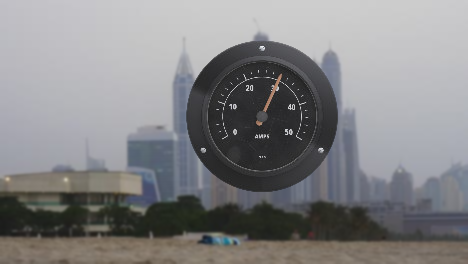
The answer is 30; A
